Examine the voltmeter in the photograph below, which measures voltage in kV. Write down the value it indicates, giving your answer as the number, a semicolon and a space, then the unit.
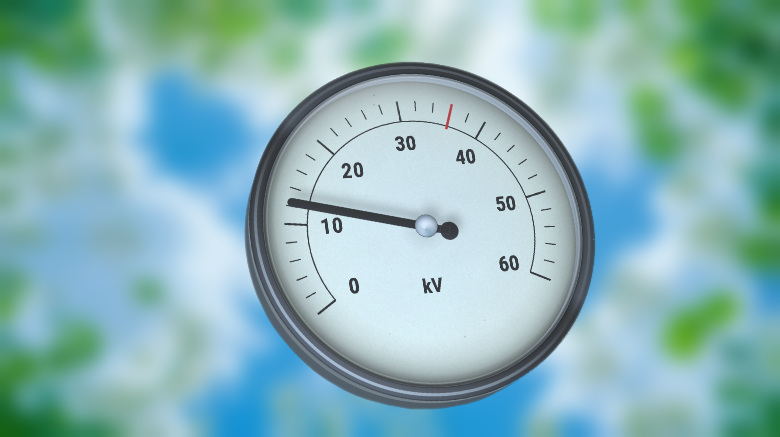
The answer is 12; kV
